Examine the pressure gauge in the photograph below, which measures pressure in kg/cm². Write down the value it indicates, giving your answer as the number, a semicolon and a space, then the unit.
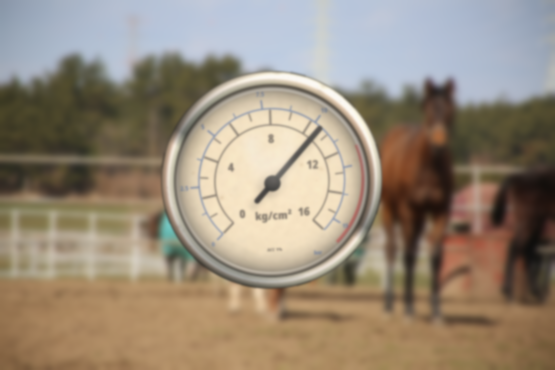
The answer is 10.5; kg/cm²
